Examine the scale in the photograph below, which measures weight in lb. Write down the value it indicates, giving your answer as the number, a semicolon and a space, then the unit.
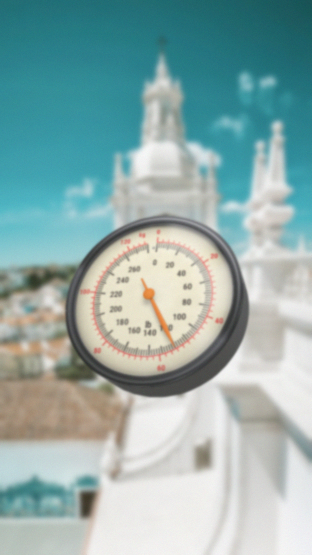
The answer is 120; lb
